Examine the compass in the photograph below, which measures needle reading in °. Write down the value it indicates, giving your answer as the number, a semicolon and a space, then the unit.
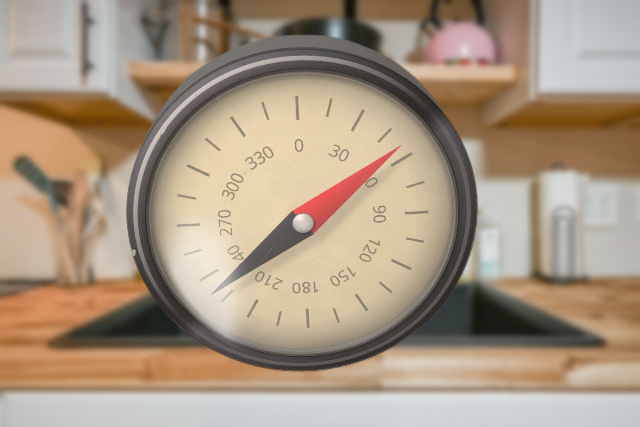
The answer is 52.5; °
